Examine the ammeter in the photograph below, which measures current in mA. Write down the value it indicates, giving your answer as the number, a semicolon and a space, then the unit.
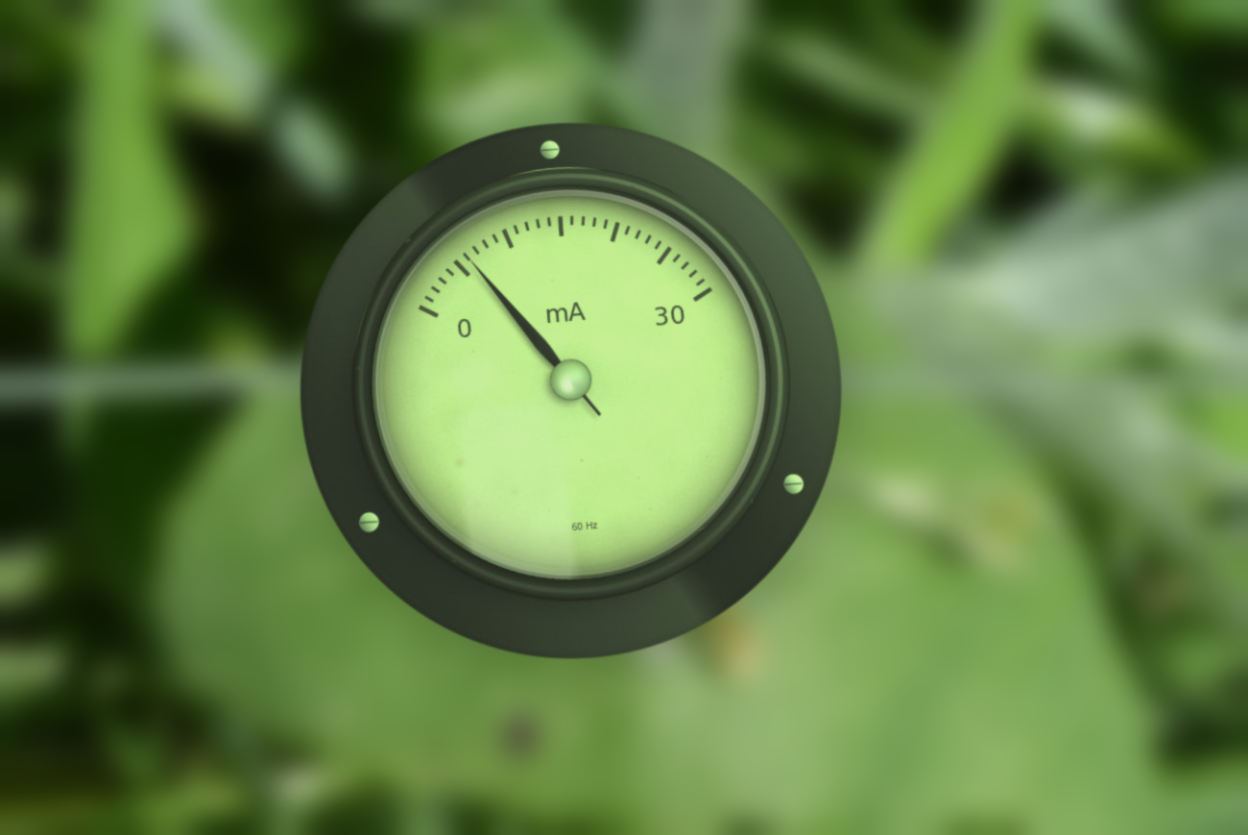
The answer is 6; mA
